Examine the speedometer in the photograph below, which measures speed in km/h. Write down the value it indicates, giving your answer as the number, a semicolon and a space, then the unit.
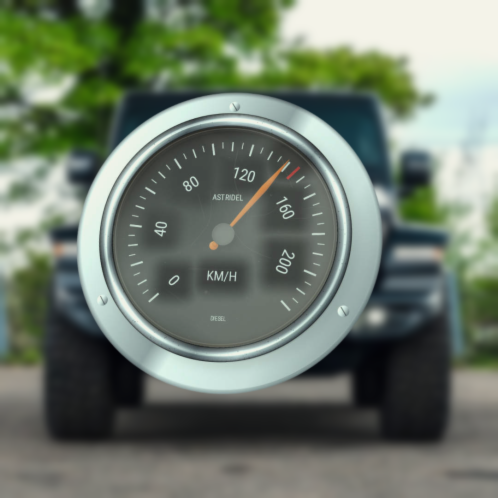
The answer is 140; km/h
